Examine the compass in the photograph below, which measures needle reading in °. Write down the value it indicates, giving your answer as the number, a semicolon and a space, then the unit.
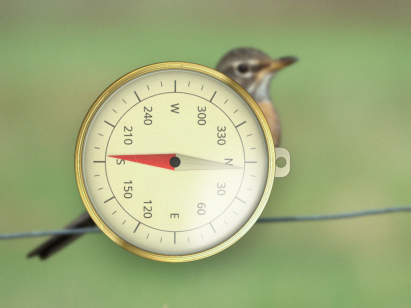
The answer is 185; °
